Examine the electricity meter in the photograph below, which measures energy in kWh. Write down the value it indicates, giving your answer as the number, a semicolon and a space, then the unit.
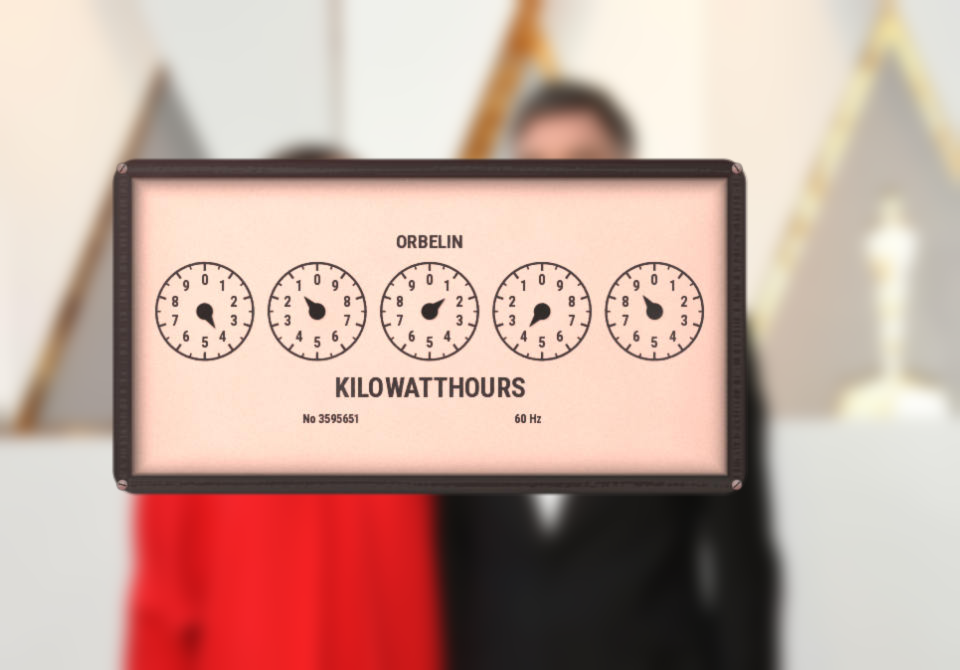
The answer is 41139; kWh
